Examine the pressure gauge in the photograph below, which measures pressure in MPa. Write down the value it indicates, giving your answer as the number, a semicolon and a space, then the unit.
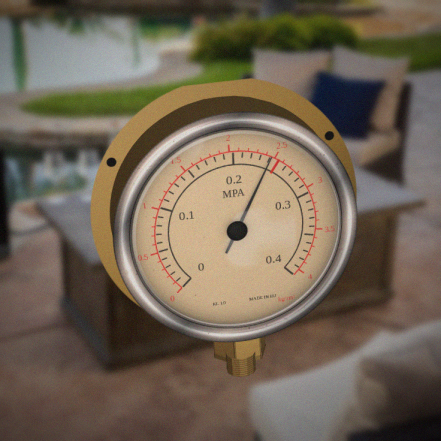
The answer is 0.24; MPa
